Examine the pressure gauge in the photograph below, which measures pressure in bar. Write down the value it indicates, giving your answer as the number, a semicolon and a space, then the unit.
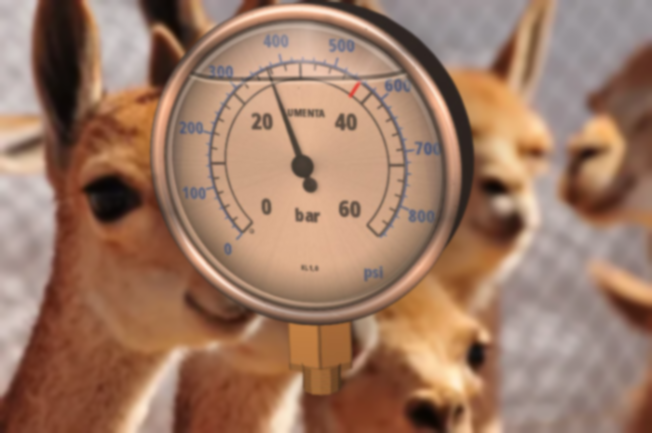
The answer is 26; bar
